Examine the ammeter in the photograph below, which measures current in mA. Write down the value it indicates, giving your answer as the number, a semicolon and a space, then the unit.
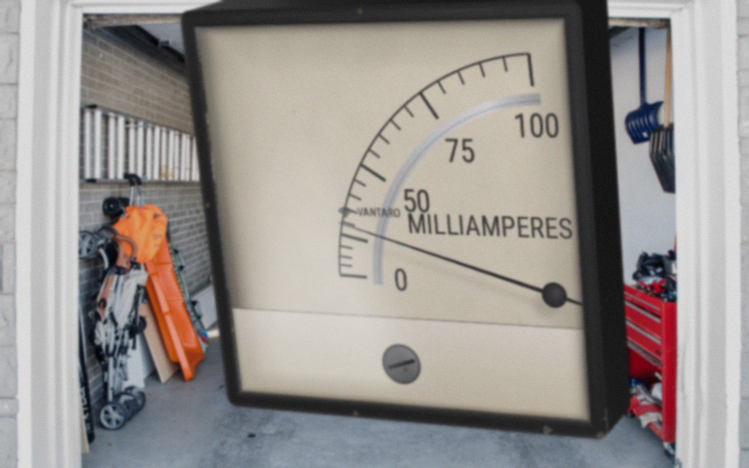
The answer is 30; mA
